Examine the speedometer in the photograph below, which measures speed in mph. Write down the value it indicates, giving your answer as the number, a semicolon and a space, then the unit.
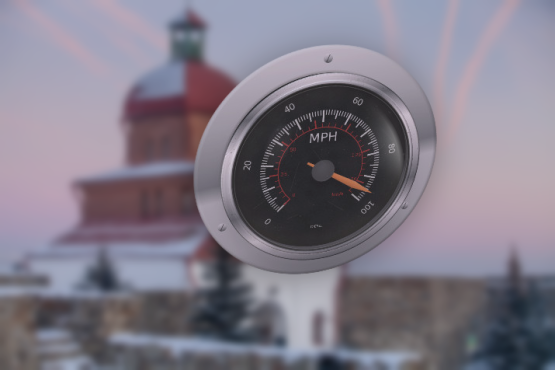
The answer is 95; mph
